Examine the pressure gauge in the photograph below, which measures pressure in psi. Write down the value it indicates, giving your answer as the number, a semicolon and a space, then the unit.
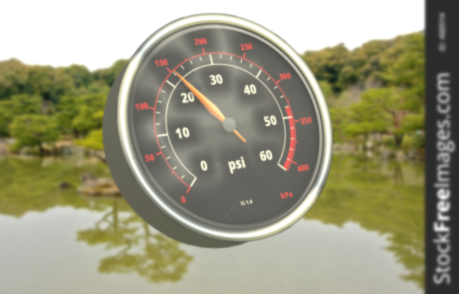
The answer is 22; psi
